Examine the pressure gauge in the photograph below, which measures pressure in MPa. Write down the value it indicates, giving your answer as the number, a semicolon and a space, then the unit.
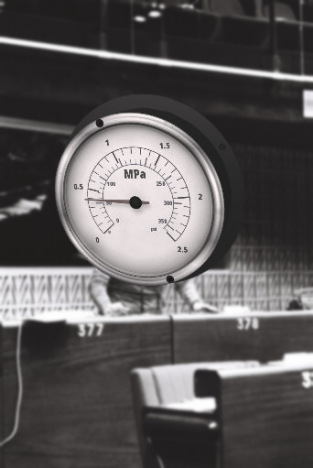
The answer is 0.4; MPa
